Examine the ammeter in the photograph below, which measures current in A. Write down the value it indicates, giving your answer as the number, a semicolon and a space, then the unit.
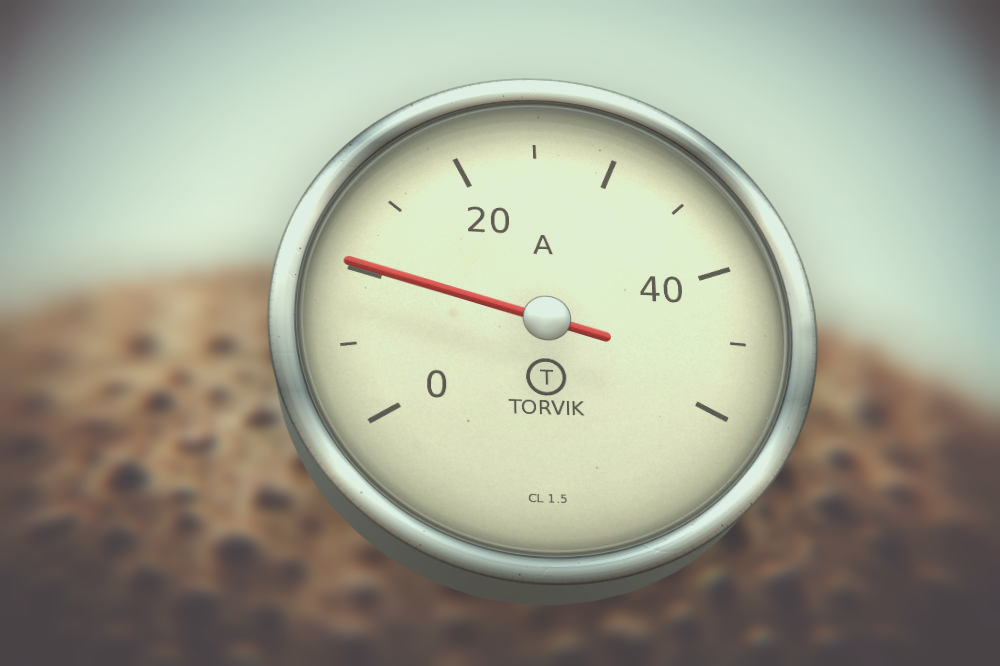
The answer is 10; A
